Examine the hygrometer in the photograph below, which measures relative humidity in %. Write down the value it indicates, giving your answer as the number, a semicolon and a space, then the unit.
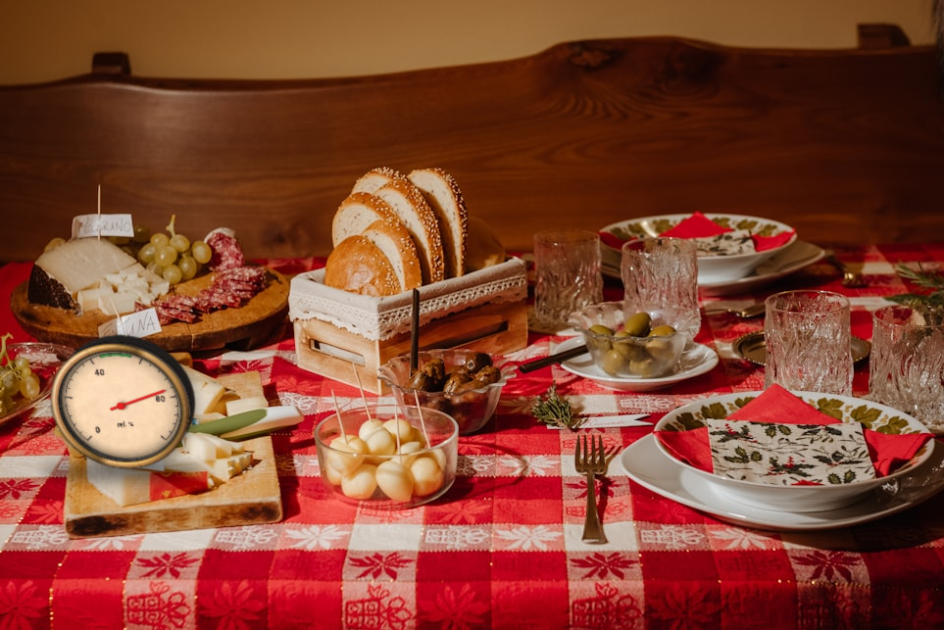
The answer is 76; %
